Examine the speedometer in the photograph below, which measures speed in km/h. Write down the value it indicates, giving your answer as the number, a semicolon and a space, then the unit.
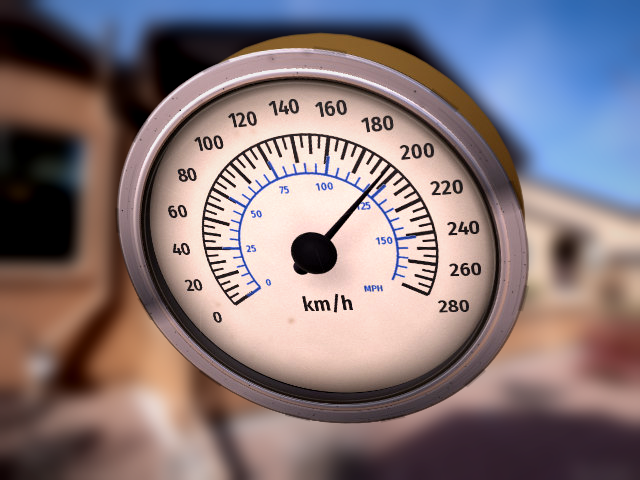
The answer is 195; km/h
